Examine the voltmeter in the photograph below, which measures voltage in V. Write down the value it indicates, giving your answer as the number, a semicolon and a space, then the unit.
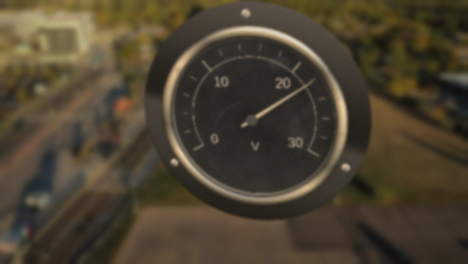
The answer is 22; V
